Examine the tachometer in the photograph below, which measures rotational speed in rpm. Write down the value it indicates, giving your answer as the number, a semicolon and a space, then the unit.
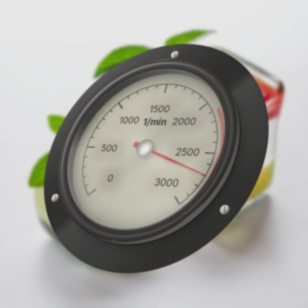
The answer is 2700; rpm
